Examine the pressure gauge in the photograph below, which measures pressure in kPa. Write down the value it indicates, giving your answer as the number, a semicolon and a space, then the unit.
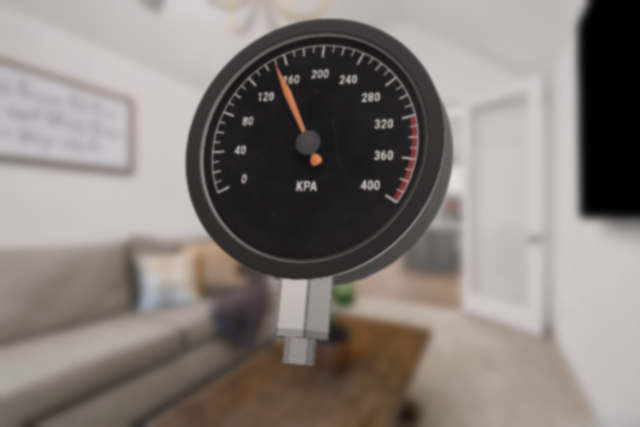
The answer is 150; kPa
